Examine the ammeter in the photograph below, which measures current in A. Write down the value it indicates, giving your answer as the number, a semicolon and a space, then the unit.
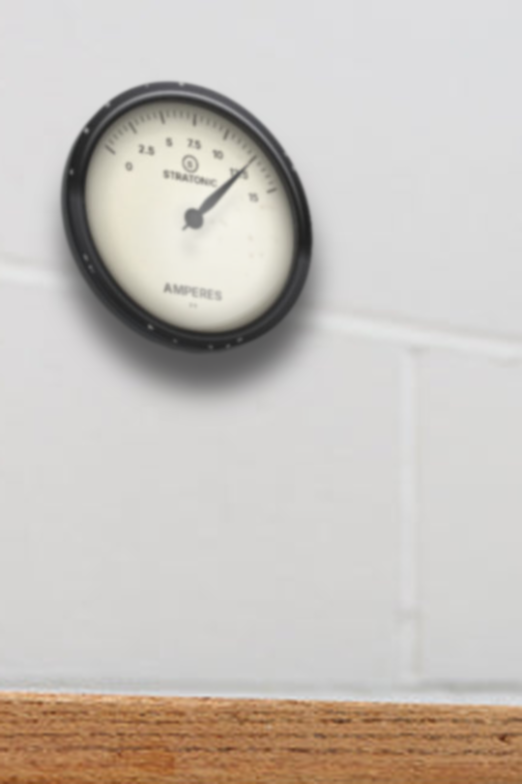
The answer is 12.5; A
